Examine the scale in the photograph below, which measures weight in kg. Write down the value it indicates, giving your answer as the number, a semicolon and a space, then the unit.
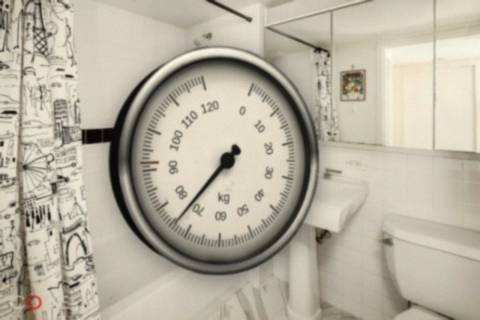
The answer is 75; kg
